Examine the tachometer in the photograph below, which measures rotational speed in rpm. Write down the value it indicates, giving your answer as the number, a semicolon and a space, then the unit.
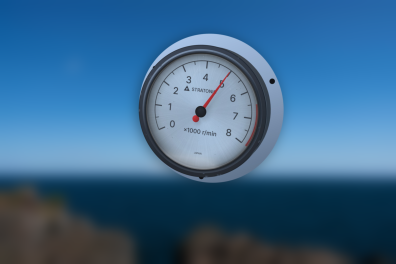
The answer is 5000; rpm
